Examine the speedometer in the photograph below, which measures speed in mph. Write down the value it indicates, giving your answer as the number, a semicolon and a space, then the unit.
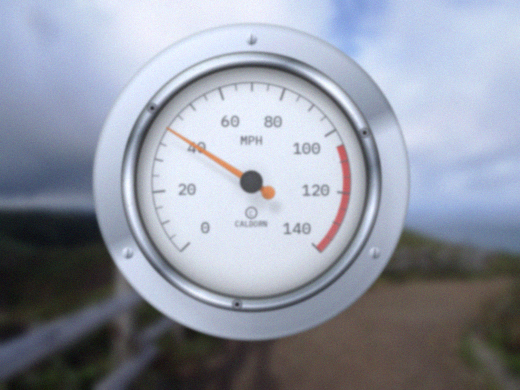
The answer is 40; mph
